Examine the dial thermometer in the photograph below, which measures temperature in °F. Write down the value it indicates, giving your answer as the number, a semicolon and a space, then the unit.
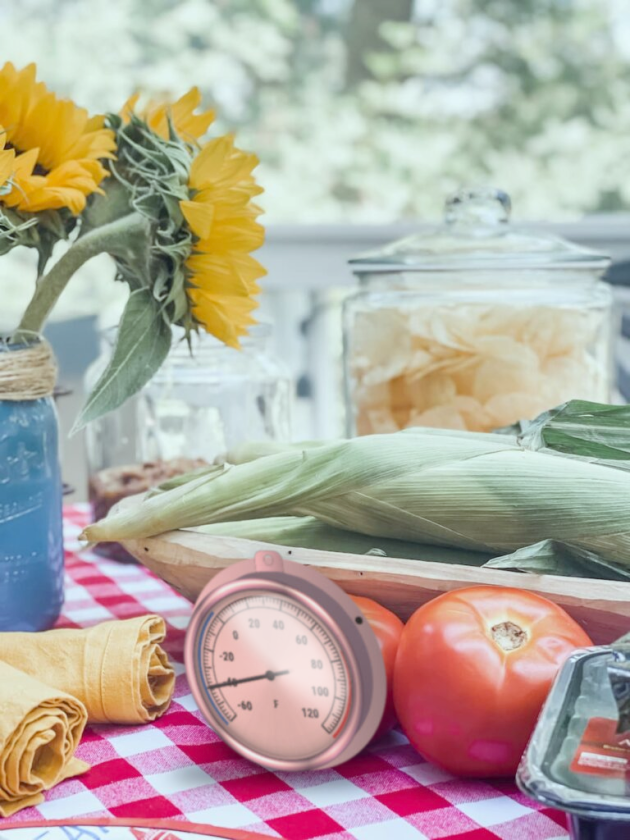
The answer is -40; °F
